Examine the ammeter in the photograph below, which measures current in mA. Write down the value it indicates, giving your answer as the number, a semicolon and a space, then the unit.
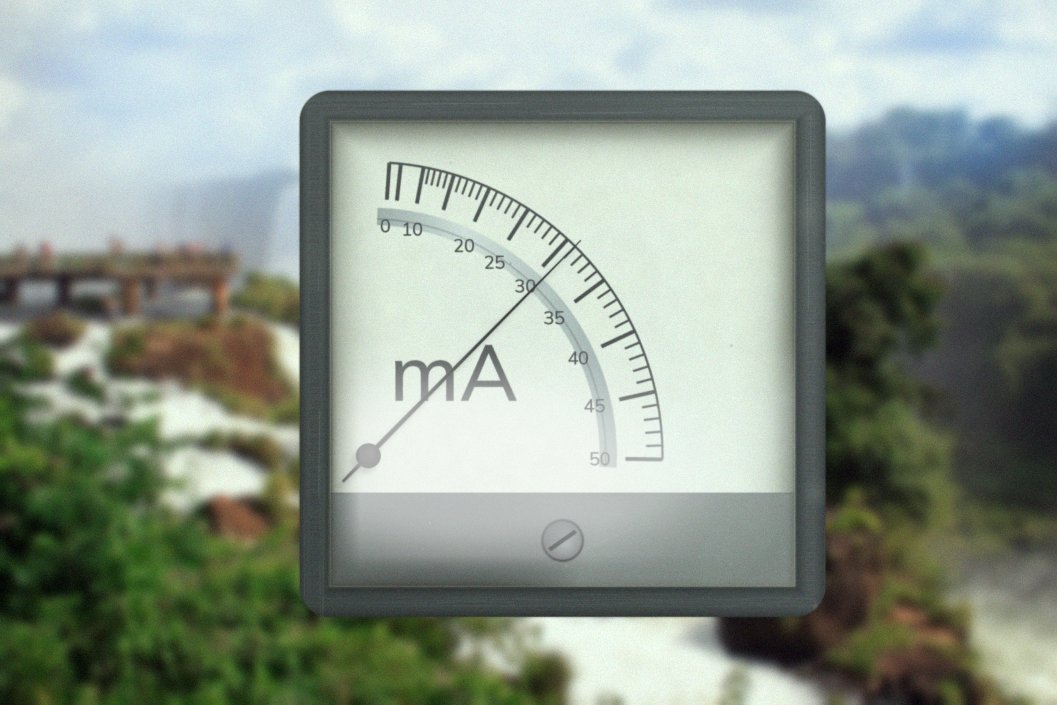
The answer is 31; mA
